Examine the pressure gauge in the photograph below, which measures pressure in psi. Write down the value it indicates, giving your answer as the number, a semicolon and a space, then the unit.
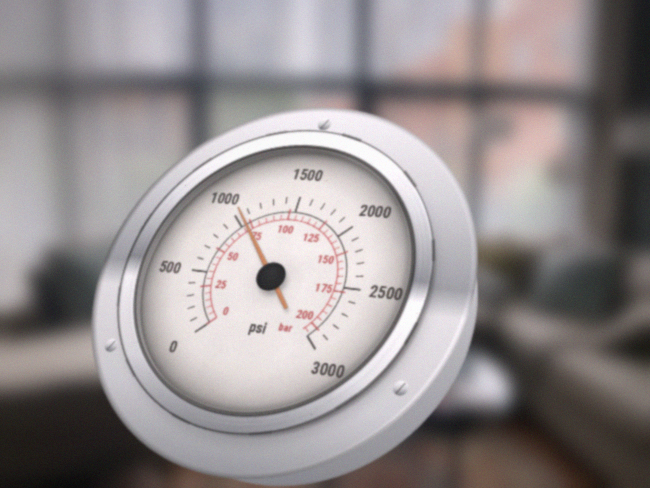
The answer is 1050; psi
